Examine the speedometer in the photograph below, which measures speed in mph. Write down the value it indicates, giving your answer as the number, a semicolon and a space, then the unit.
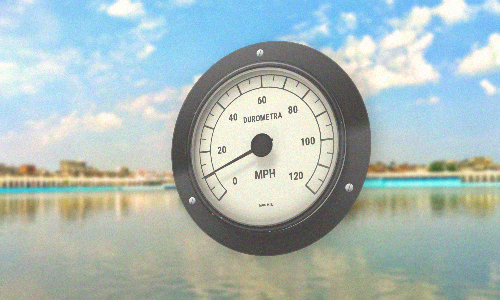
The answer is 10; mph
